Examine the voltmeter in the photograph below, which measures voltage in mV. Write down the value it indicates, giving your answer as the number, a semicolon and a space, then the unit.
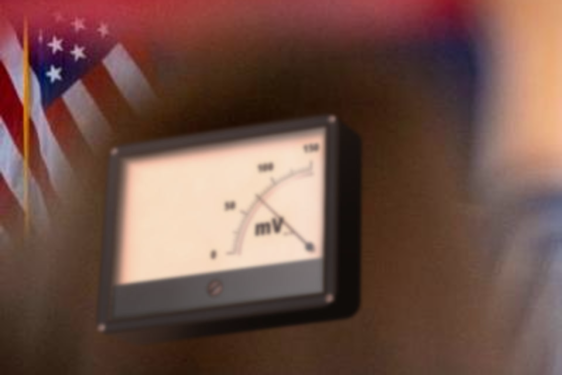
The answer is 75; mV
